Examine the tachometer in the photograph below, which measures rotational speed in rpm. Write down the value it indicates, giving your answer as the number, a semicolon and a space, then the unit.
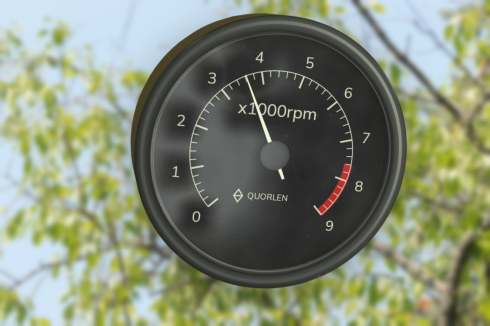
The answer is 3600; rpm
